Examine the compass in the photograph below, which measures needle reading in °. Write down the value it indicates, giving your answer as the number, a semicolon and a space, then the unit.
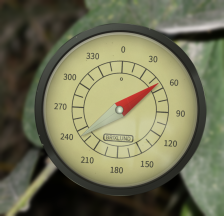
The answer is 52.5; °
